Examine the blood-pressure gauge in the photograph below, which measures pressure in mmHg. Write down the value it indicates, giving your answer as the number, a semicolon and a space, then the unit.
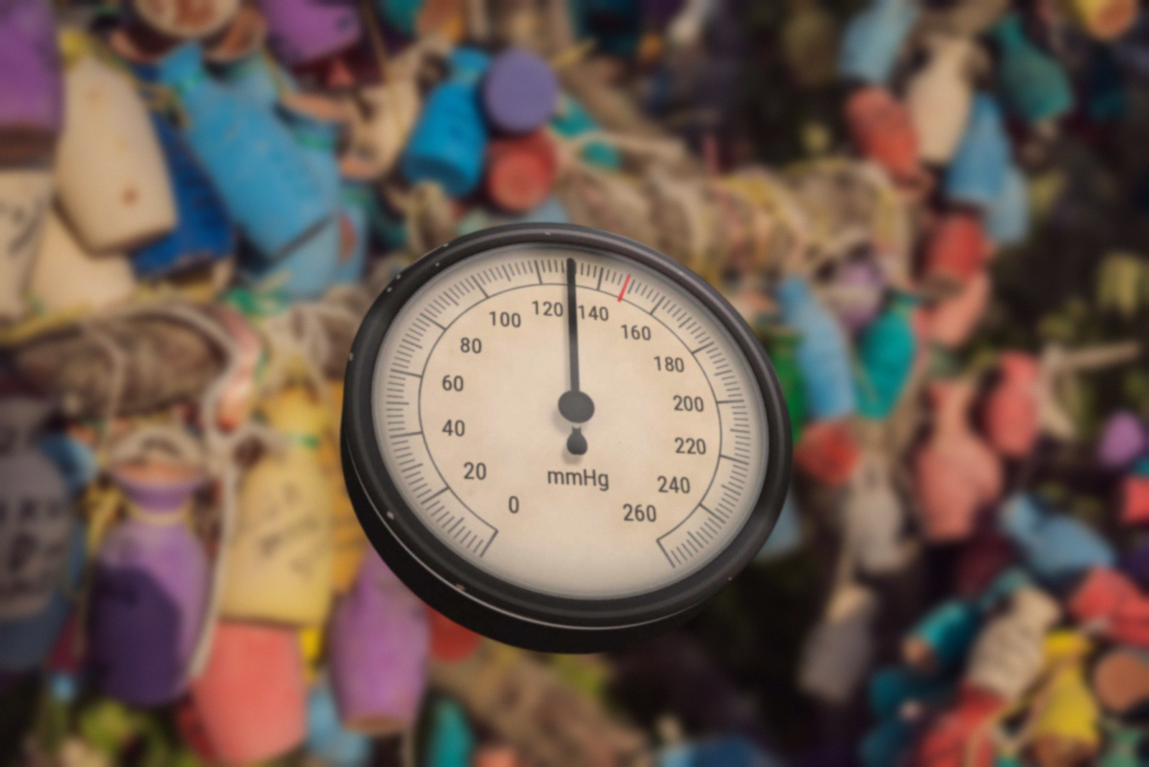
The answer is 130; mmHg
